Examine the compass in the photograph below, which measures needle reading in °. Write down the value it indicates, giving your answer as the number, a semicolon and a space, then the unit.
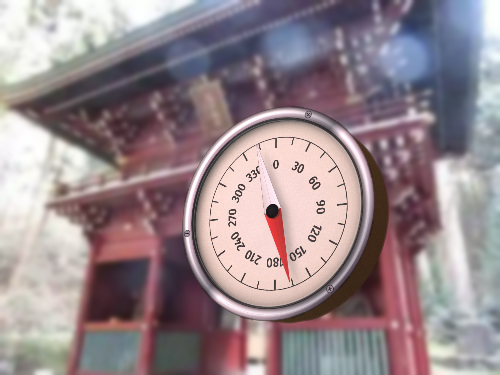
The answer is 165; °
